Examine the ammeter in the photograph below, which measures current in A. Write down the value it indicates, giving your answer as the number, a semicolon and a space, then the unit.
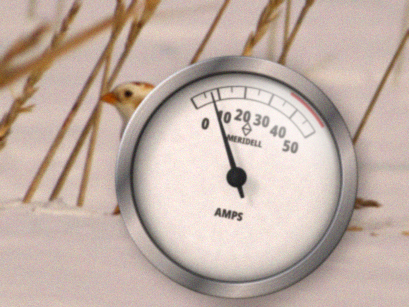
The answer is 7.5; A
